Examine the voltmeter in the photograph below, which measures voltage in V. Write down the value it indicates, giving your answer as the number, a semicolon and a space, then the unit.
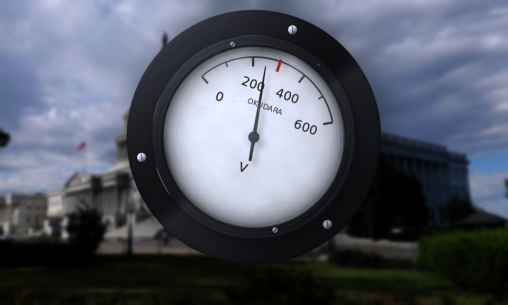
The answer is 250; V
